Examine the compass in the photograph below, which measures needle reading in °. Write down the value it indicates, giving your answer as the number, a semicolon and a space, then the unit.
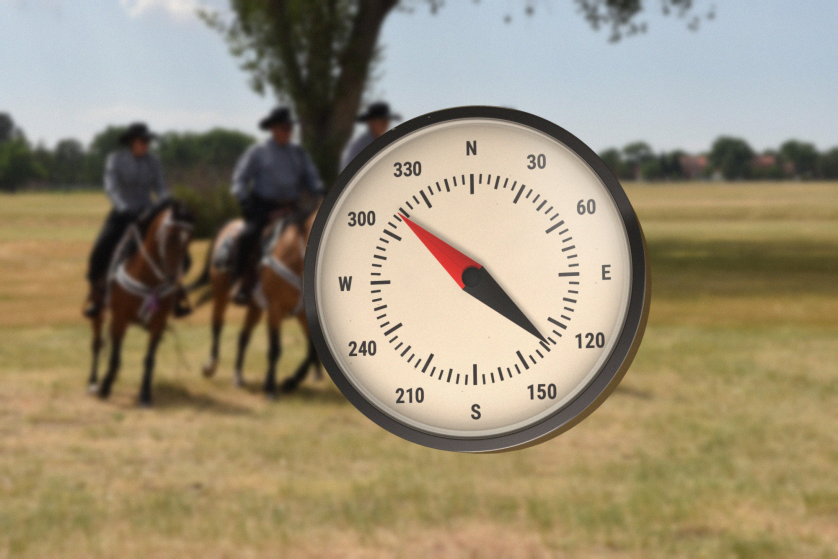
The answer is 312.5; °
